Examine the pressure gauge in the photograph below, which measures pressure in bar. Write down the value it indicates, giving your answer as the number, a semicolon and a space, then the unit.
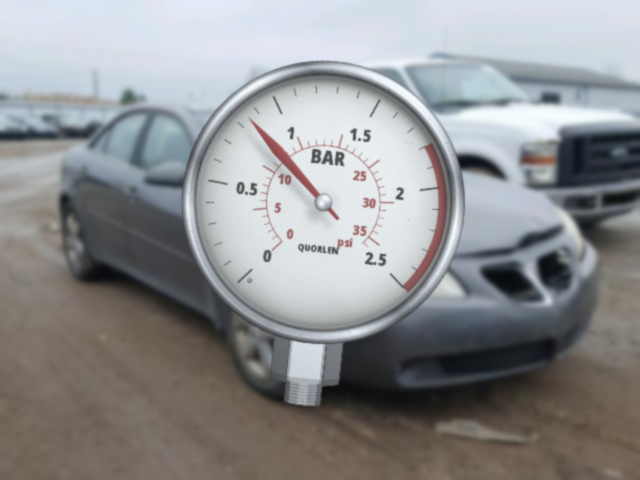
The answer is 0.85; bar
